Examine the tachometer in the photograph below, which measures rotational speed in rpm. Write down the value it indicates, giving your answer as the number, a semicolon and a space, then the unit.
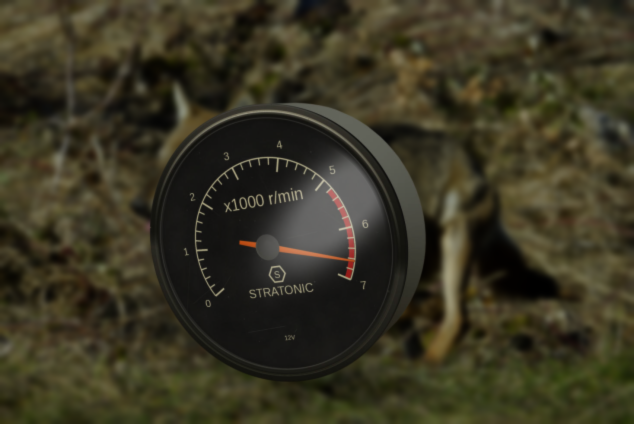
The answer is 6600; rpm
